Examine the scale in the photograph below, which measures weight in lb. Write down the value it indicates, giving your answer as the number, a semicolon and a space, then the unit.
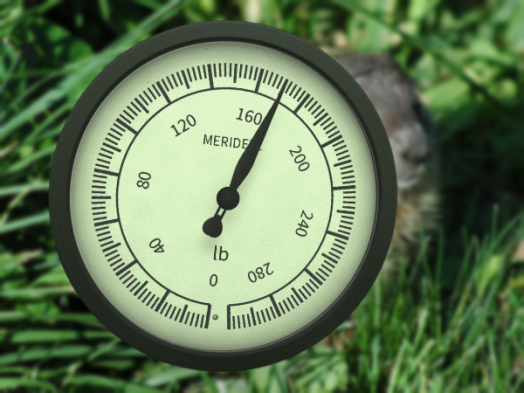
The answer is 170; lb
